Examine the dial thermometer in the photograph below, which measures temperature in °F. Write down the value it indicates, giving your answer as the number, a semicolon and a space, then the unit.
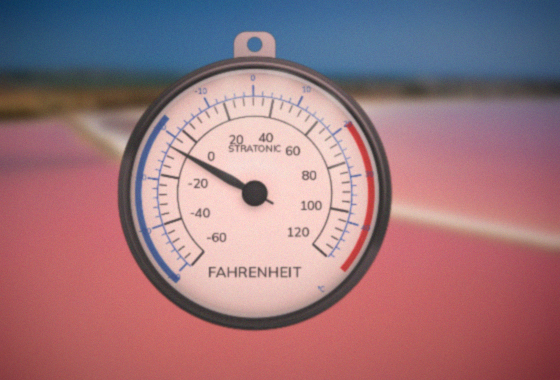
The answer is -8; °F
